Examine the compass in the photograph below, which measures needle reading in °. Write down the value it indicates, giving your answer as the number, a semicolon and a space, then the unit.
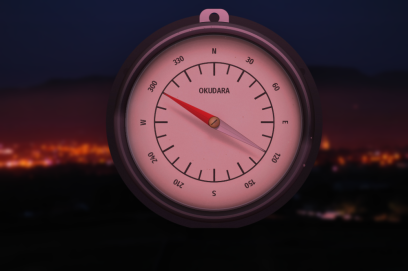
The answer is 300; °
